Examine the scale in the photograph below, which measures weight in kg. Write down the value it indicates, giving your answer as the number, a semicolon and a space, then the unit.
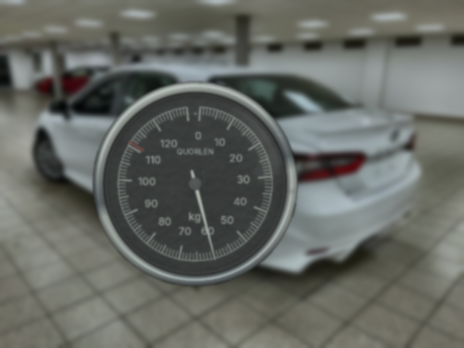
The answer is 60; kg
